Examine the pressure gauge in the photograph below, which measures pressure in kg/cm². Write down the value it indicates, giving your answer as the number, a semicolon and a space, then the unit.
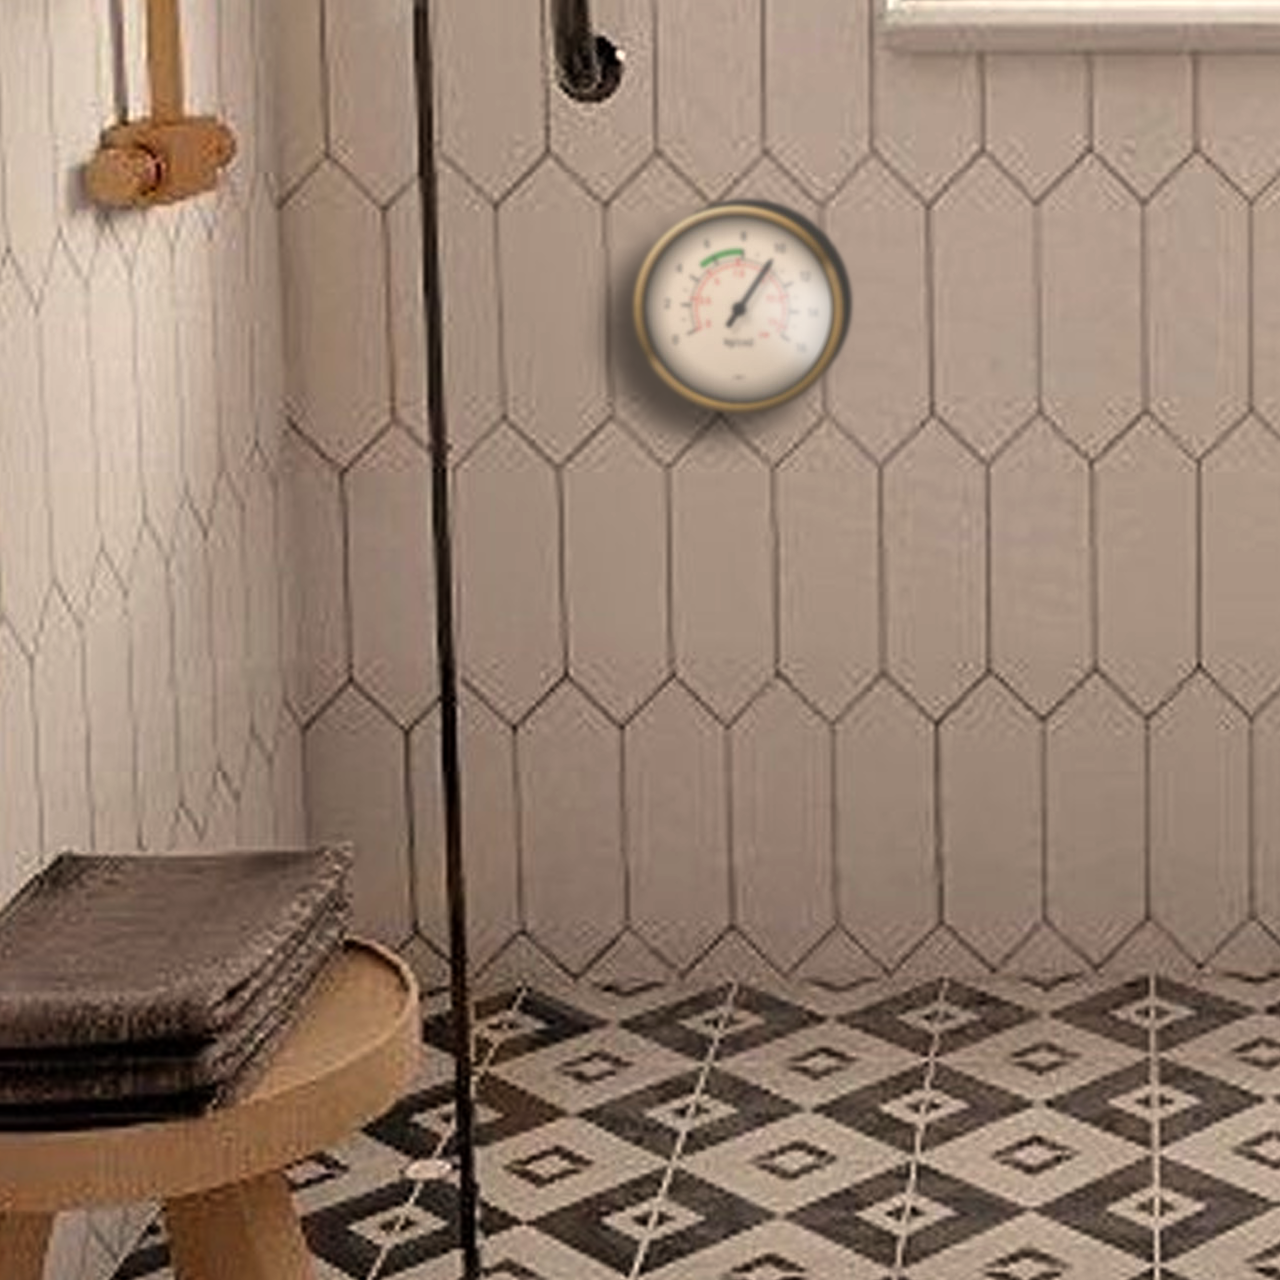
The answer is 10; kg/cm²
